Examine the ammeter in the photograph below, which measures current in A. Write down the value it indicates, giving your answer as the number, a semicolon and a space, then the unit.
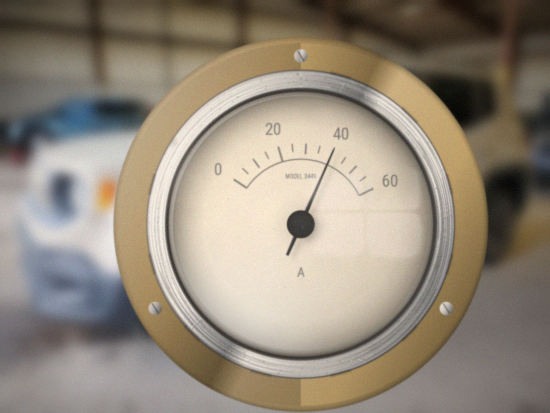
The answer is 40; A
